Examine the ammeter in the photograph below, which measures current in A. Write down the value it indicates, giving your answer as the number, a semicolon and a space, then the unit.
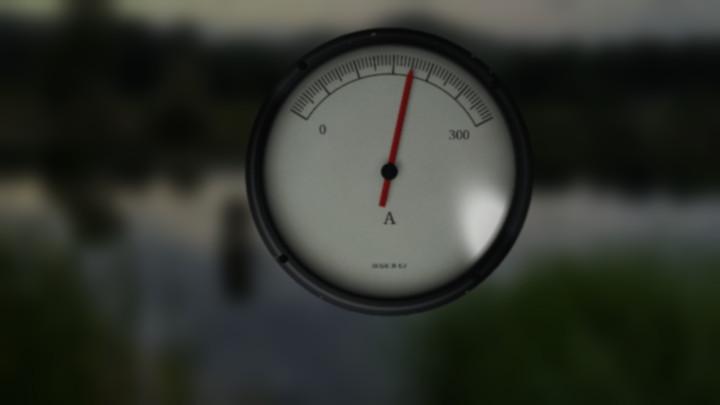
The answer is 175; A
